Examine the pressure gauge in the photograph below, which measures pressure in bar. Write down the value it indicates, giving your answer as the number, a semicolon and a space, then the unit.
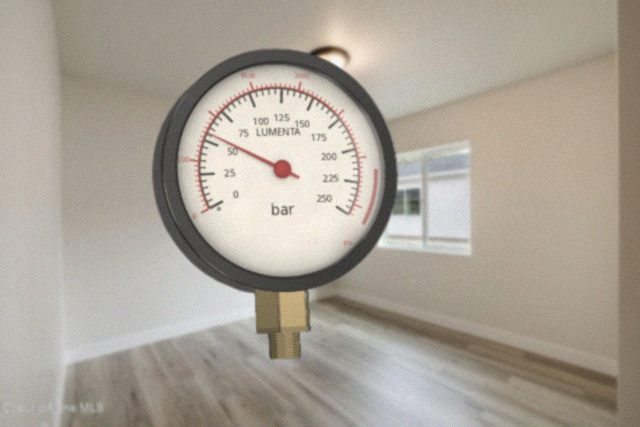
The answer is 55; bar
